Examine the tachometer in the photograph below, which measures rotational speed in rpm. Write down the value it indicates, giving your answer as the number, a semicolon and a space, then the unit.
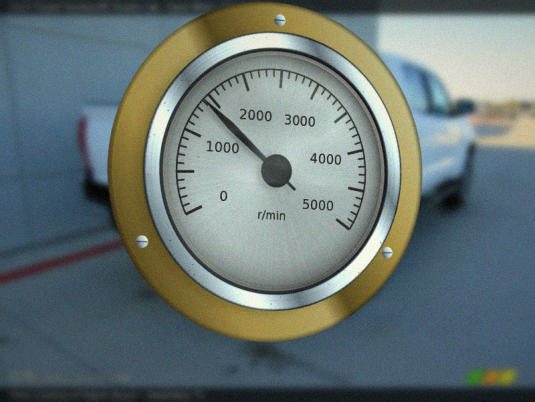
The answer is 1400; rpm
